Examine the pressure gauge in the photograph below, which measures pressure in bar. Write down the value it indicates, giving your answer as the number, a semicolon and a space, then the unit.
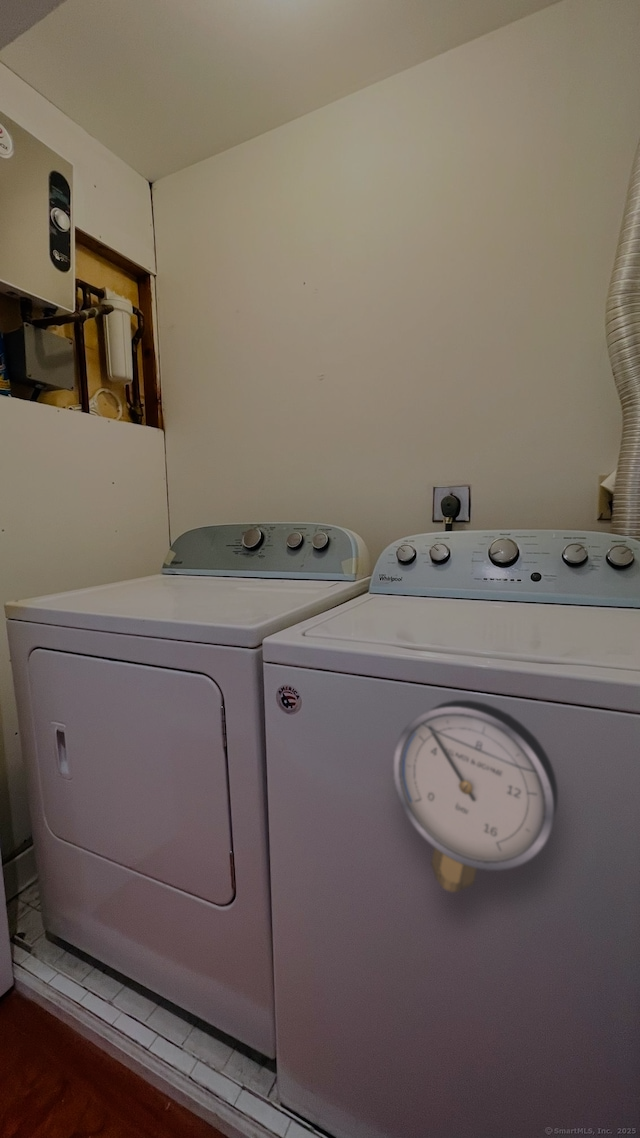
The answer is 5; bar
